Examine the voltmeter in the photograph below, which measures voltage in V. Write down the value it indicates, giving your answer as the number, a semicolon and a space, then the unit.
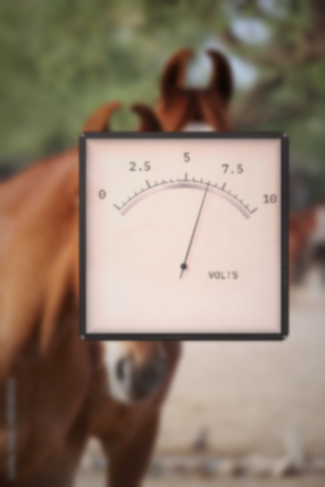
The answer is 6.5; V
